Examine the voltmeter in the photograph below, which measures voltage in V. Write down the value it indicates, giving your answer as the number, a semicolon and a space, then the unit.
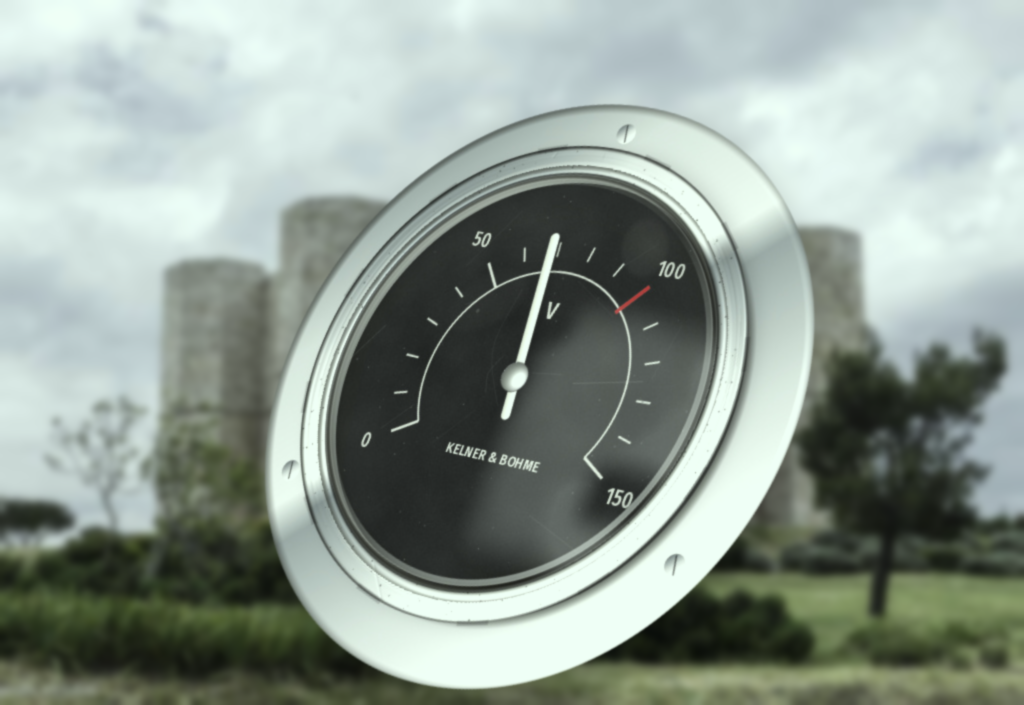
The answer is 70; V
